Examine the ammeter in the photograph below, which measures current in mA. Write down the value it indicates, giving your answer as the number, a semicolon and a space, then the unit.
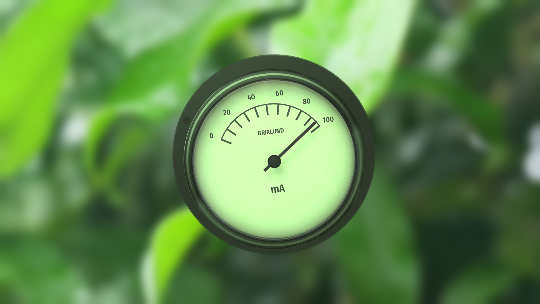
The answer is 95; mA
